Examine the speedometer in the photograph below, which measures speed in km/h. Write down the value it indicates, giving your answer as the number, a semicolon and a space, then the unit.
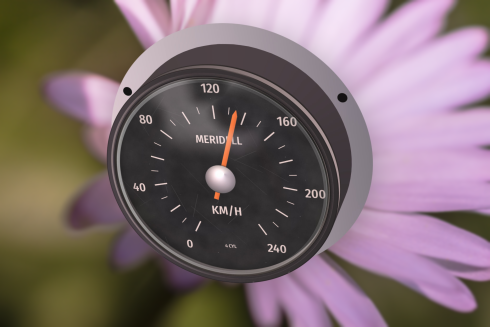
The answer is 135; km/h
